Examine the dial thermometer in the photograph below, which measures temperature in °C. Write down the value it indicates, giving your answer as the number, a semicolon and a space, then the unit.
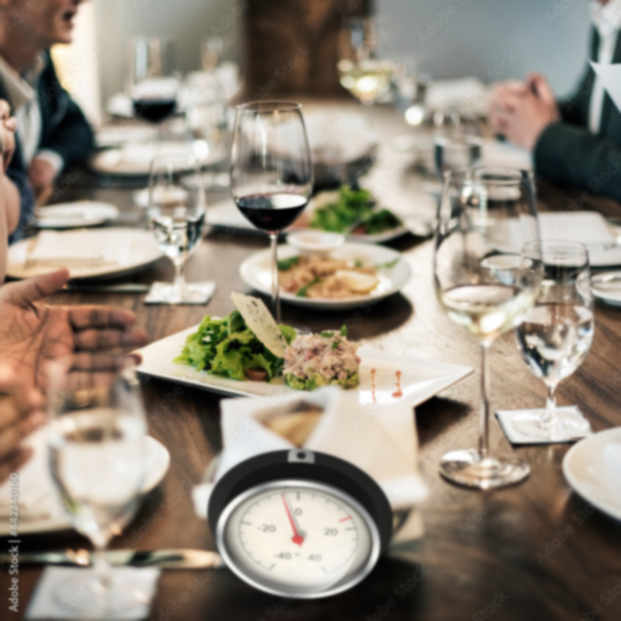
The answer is -4; °C
